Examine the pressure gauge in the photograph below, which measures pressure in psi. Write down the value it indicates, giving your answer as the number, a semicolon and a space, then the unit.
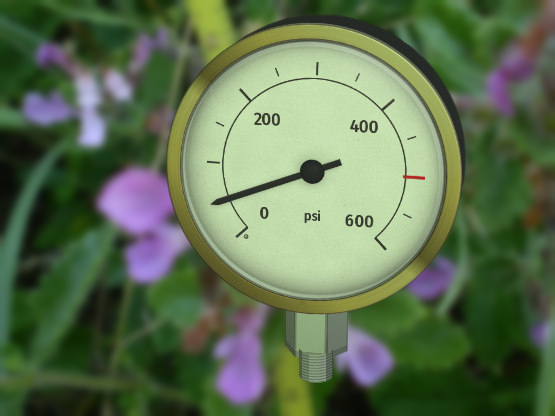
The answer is 50; psi
